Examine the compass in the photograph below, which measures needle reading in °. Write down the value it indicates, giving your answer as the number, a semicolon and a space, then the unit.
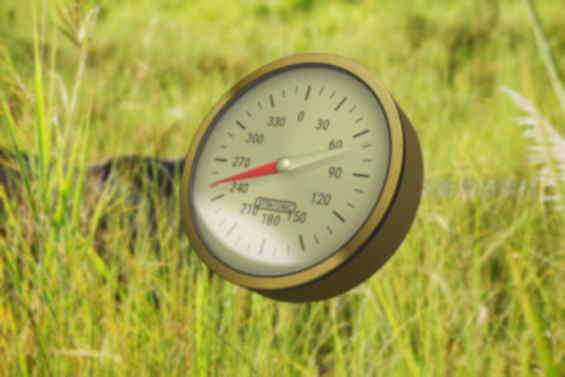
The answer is 250; °
